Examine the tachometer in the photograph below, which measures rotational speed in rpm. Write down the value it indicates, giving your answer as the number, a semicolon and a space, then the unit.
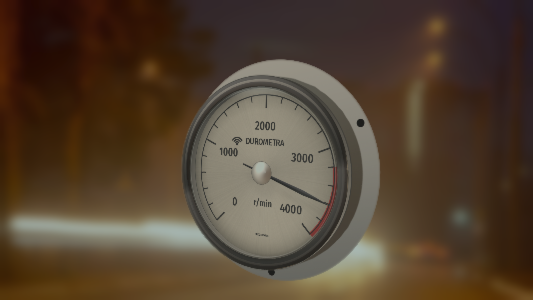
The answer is 3600; rpm
